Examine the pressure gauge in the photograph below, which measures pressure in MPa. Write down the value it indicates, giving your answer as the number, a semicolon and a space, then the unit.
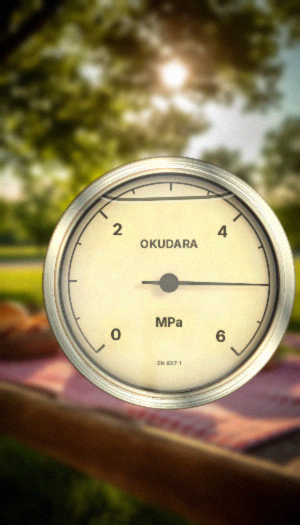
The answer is 5; MPa
